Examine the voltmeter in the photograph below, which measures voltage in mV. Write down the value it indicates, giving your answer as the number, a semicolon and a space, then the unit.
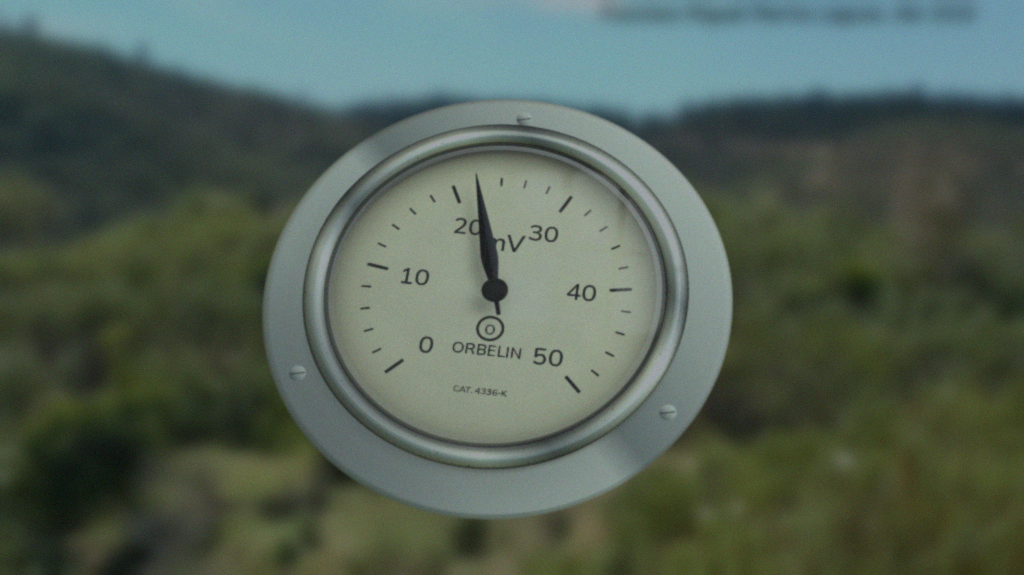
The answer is 22; mV
